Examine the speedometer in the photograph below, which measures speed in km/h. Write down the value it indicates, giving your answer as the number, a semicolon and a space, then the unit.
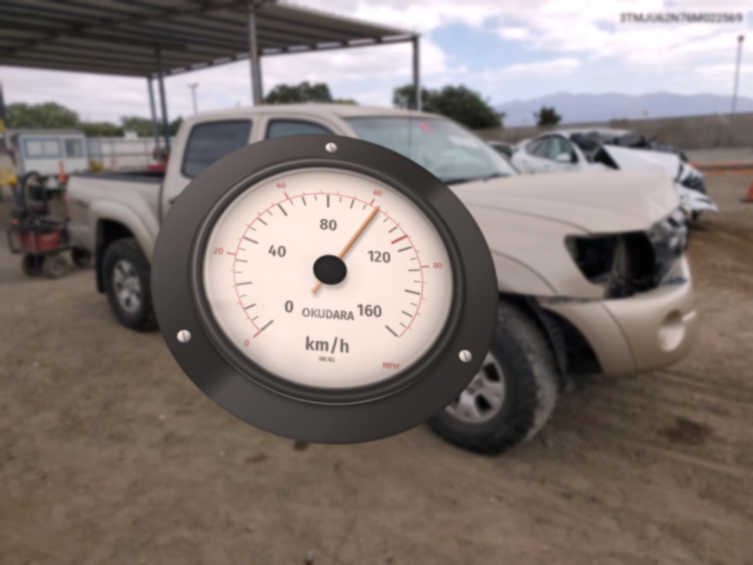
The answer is 100; km/h
